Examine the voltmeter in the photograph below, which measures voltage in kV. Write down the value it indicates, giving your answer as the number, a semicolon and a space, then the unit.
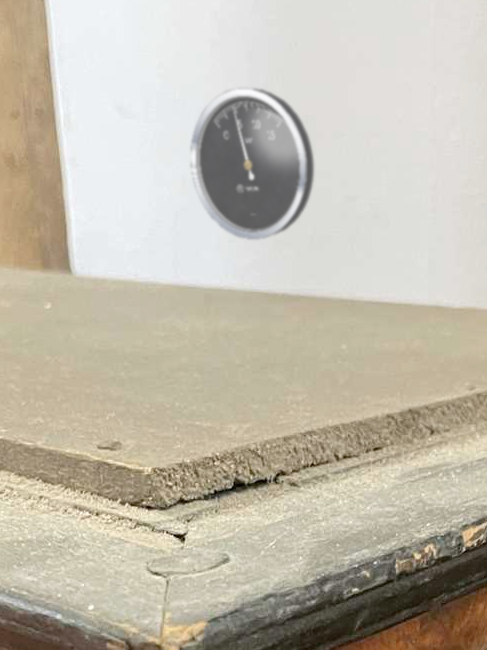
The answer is 5; kV
